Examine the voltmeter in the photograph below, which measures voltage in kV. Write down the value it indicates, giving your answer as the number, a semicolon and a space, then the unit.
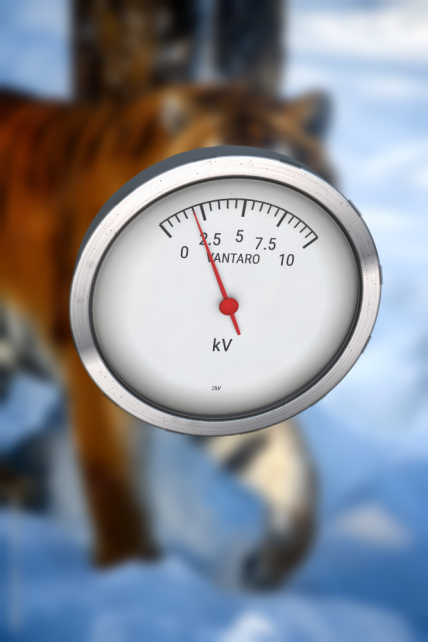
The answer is 2; kV
